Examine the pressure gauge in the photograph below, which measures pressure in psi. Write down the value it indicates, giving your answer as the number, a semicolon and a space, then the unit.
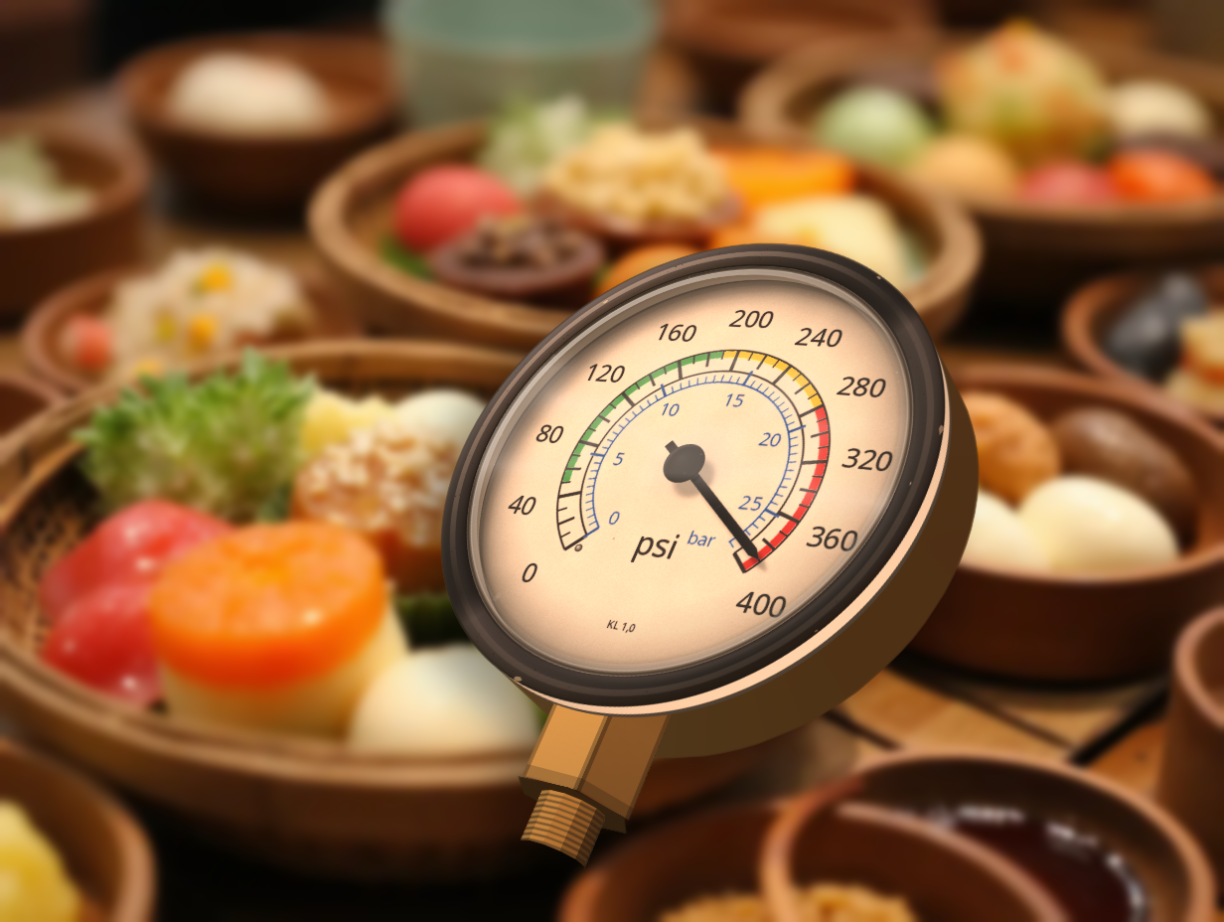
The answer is 390; psi
